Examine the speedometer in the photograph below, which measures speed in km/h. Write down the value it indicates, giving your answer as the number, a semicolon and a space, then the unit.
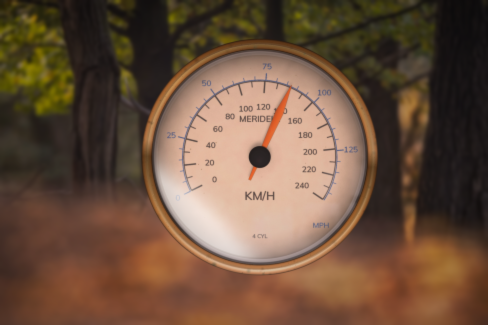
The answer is 140; km/h
